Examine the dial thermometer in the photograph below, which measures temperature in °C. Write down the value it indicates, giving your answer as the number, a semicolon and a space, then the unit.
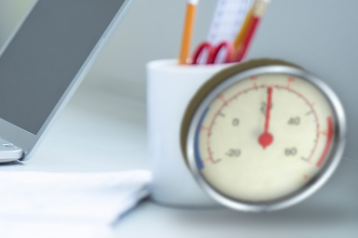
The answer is 20; °C
